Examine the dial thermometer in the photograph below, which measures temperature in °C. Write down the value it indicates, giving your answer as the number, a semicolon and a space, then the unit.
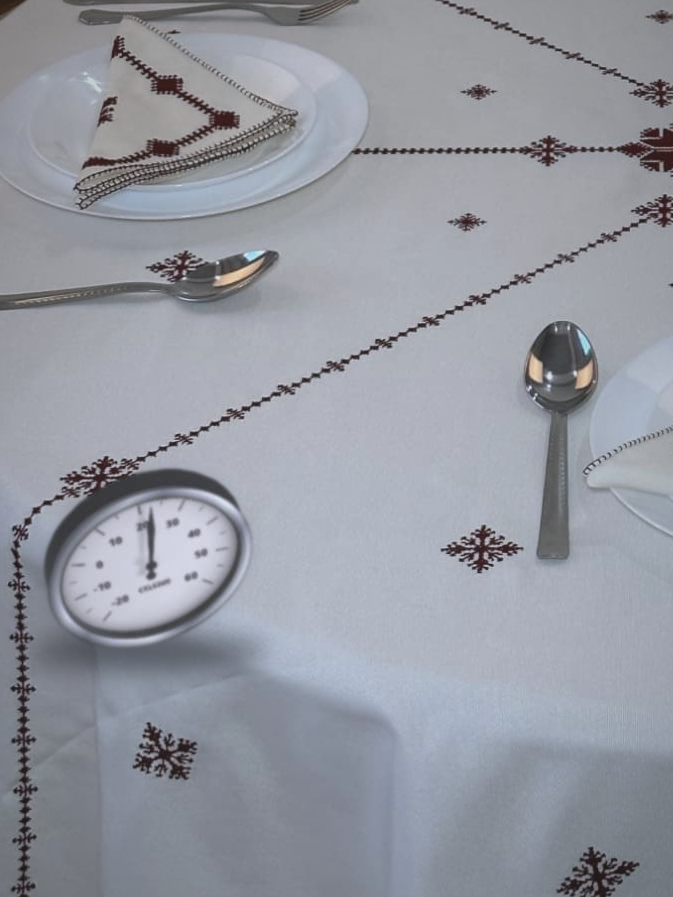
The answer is 22.5; °C
